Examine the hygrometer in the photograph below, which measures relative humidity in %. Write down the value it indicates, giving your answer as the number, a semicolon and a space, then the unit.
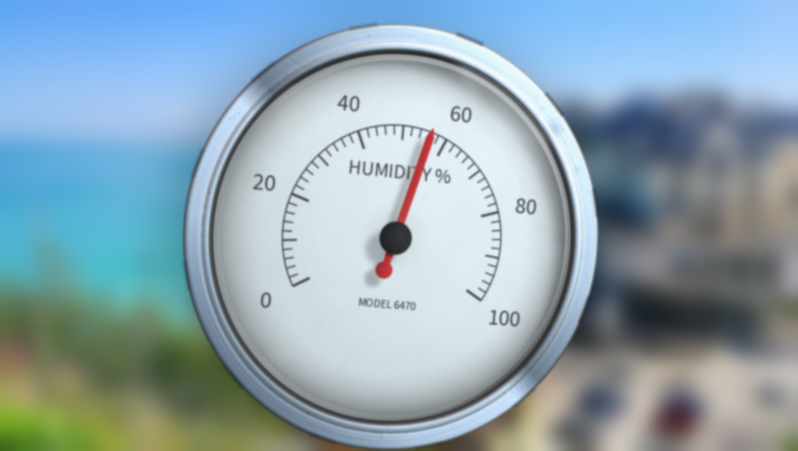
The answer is 56; %
